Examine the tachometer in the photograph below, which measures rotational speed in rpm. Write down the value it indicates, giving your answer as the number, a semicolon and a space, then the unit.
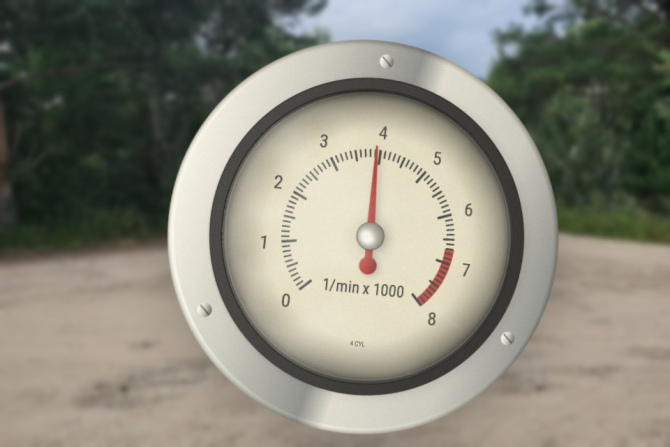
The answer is 3900; rpm
